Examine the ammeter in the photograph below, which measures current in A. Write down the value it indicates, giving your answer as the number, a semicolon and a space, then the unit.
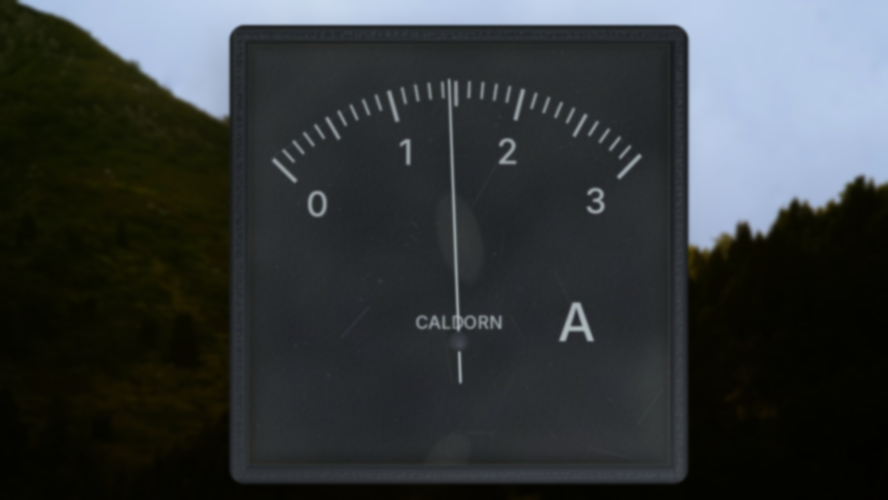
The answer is 1.45; A
